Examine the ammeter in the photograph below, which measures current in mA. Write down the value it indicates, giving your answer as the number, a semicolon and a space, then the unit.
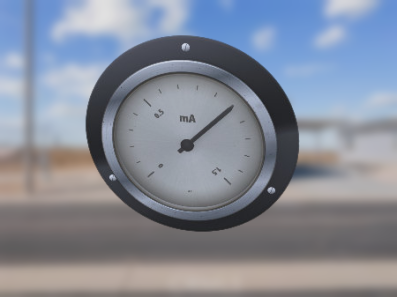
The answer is 1; mA
